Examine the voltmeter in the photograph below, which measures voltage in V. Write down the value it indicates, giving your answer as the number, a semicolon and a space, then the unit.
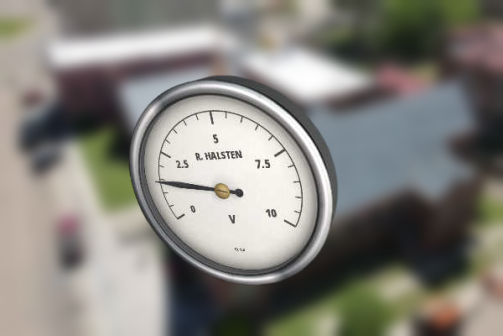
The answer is 1.5; V
